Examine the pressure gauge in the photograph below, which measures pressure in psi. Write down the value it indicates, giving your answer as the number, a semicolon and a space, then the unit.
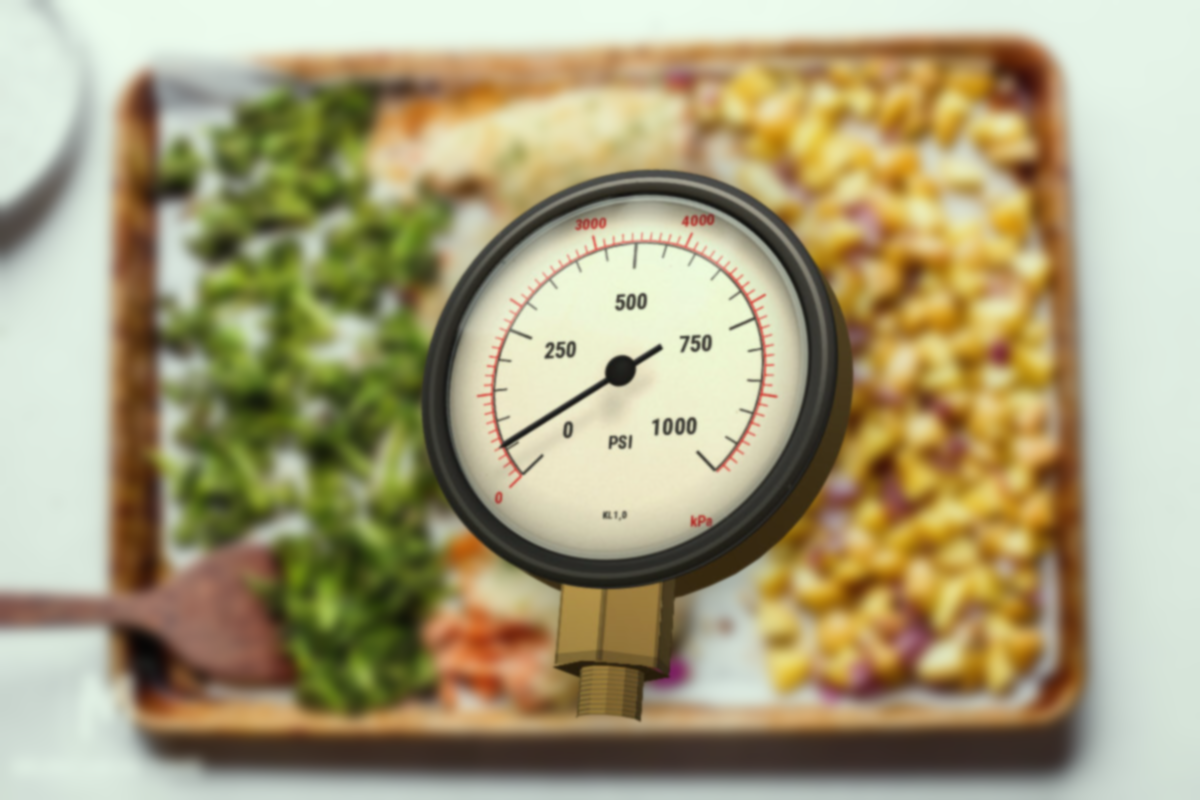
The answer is 50; psi
